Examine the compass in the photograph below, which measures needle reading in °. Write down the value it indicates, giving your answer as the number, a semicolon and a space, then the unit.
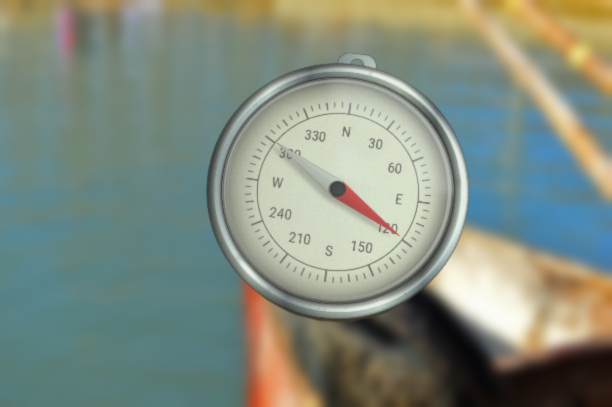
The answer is 120; °
